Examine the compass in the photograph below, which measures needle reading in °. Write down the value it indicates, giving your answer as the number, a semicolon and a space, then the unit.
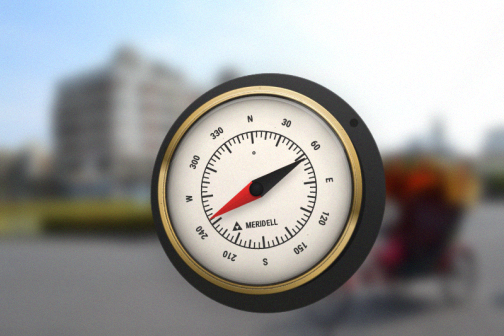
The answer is 245; °
